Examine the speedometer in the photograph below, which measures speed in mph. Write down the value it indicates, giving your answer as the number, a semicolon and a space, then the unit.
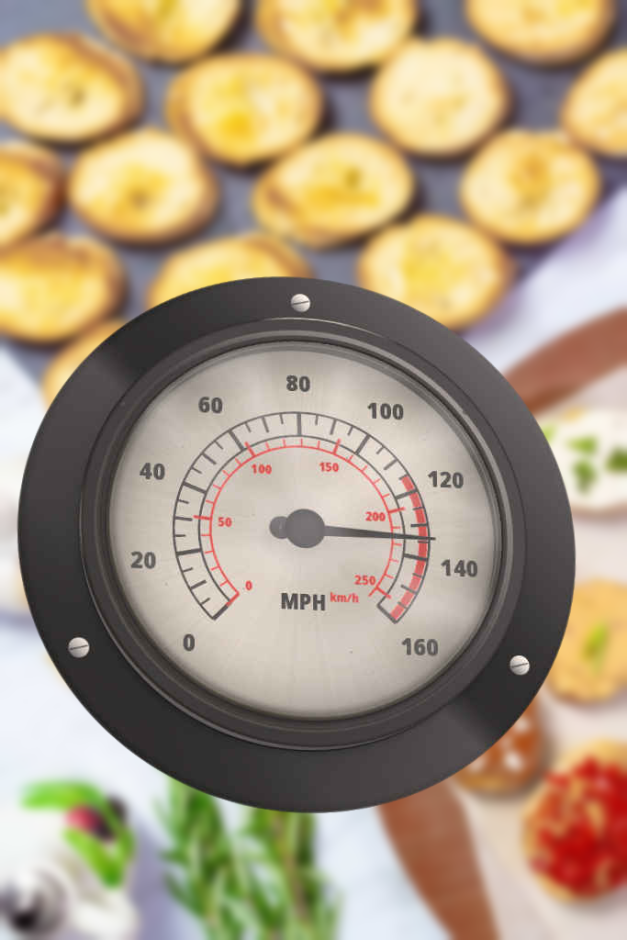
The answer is 135; mph
